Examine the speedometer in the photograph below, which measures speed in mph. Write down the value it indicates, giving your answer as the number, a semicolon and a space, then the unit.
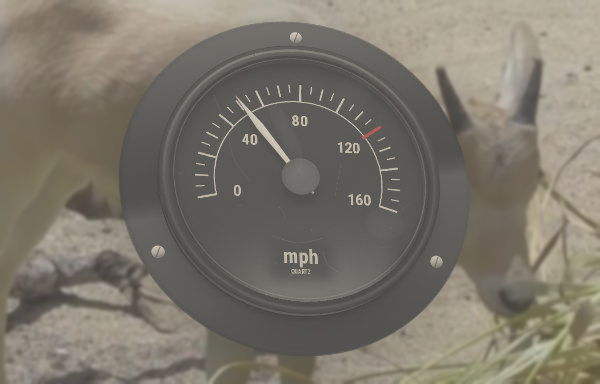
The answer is 50; mph
